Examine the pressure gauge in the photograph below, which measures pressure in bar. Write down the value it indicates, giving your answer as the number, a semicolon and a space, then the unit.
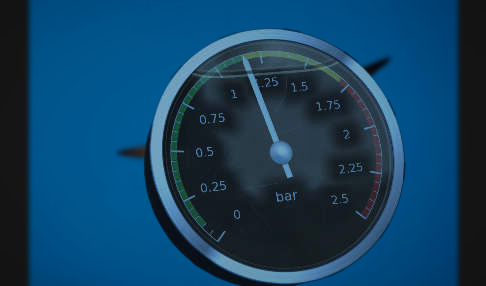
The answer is 1.15; bar
